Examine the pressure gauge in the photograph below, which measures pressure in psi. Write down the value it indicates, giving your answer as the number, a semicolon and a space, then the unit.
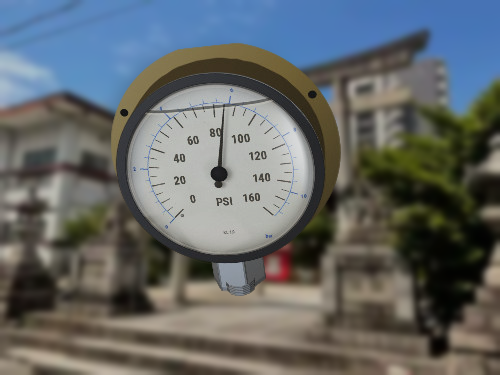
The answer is 85; psi
